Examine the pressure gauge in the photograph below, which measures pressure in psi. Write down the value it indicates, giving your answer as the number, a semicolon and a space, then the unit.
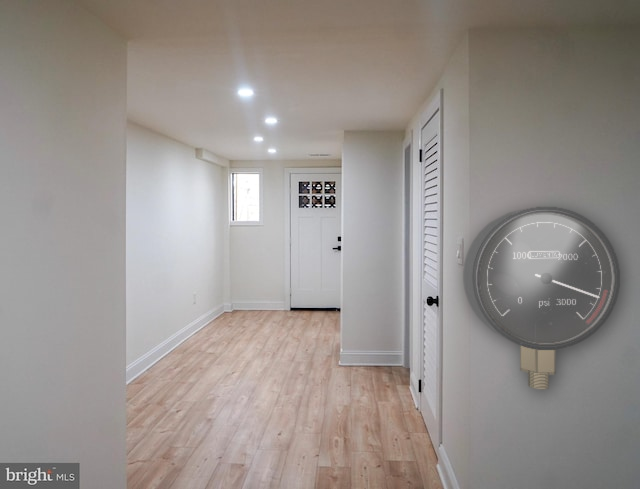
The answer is 2700; psi
